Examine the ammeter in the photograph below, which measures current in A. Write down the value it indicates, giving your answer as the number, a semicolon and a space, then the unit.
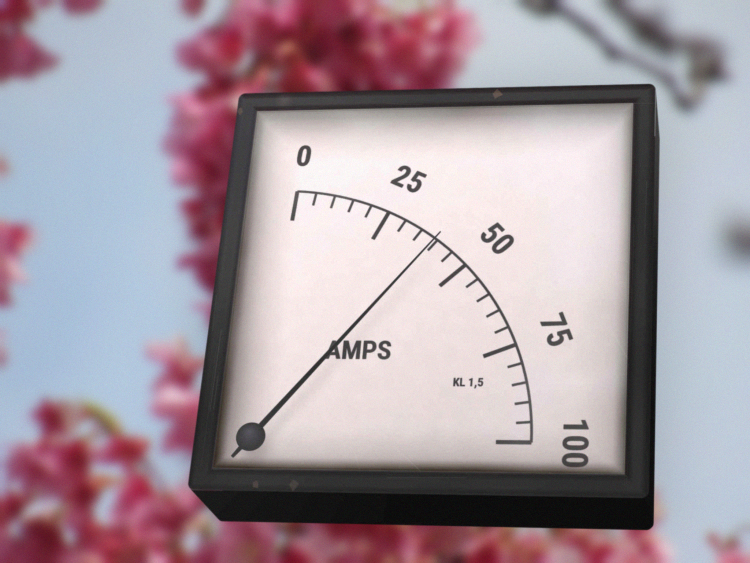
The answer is 40; A
